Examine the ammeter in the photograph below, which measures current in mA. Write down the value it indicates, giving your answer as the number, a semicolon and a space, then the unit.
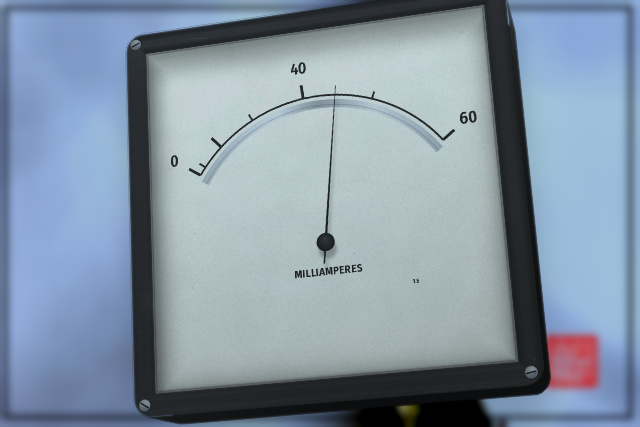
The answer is 45; mA
